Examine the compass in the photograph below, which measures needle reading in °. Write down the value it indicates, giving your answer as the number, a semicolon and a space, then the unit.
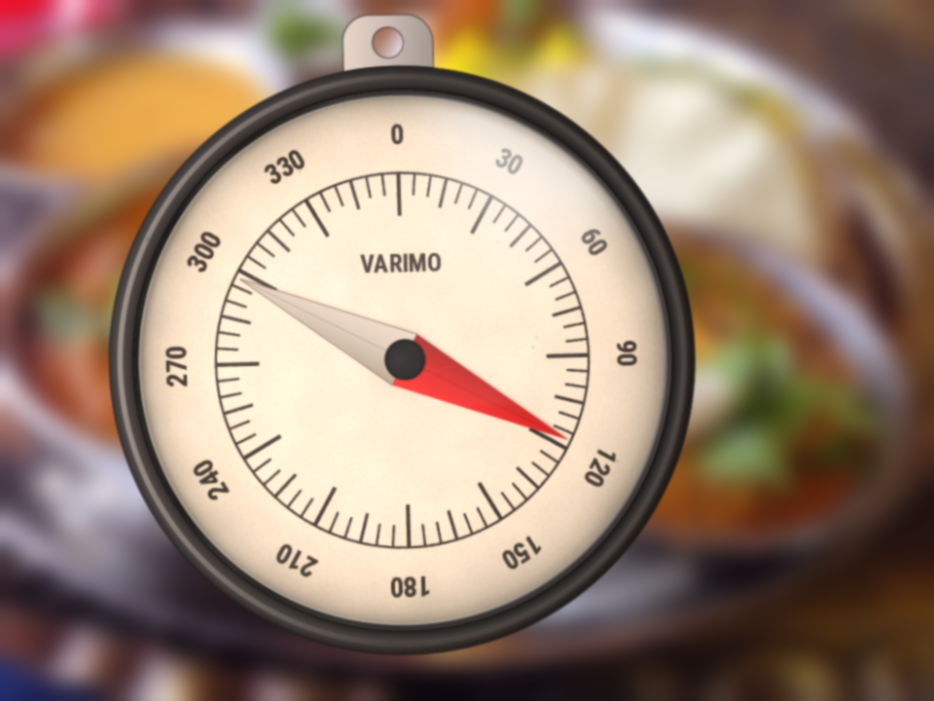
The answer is 117.5; °
